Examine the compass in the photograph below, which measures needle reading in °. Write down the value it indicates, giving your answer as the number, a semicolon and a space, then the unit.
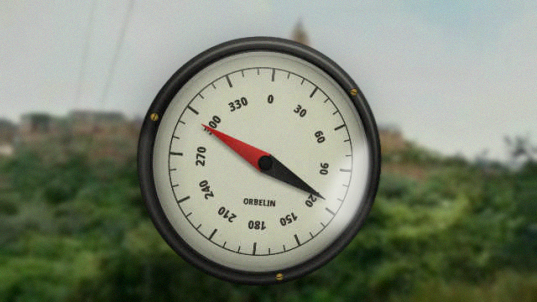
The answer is 295; °
